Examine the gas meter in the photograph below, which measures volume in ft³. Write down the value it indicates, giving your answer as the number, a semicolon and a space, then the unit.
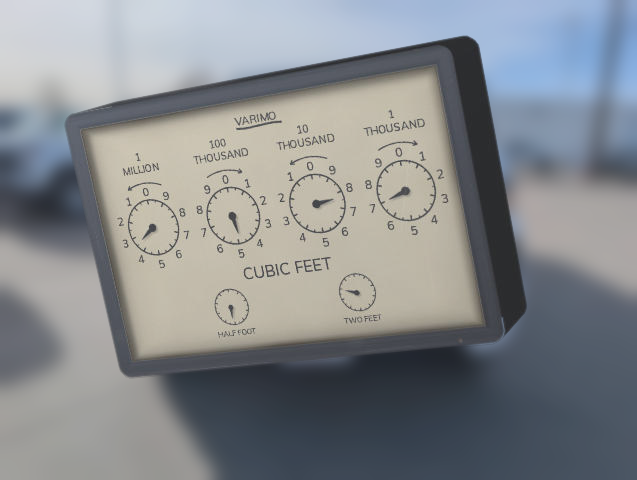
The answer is 347700; ft³
